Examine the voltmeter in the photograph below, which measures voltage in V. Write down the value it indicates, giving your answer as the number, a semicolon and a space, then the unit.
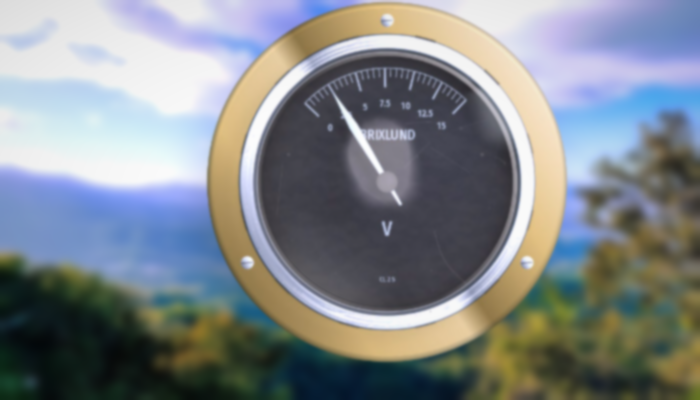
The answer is 2.5; V
